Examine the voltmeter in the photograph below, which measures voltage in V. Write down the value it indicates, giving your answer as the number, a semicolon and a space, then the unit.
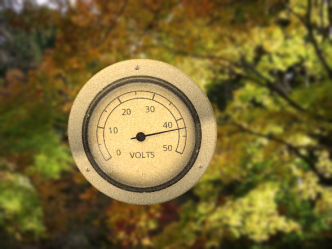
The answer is 42.5; V
